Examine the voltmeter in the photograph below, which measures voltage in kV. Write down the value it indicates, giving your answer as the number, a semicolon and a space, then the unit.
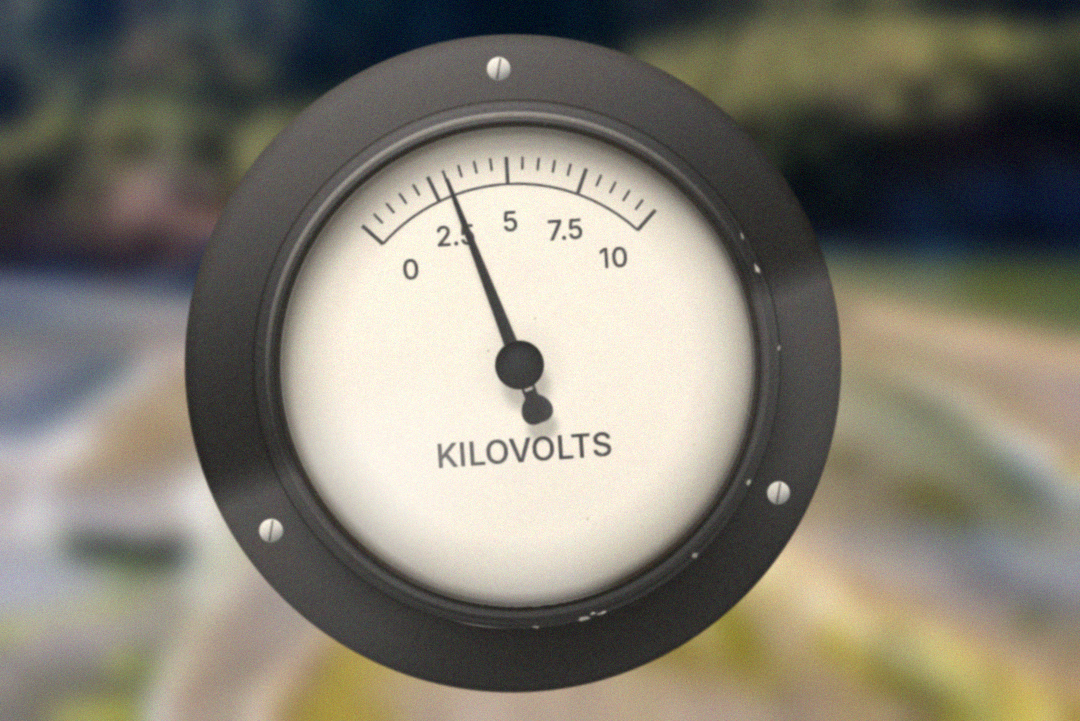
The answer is 3; kV
